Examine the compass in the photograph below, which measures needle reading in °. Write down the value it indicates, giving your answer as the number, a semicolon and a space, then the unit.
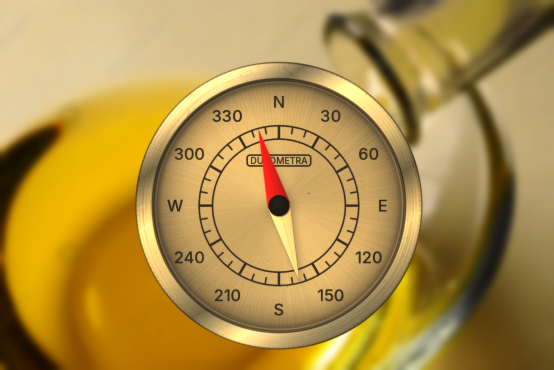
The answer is 345; °
